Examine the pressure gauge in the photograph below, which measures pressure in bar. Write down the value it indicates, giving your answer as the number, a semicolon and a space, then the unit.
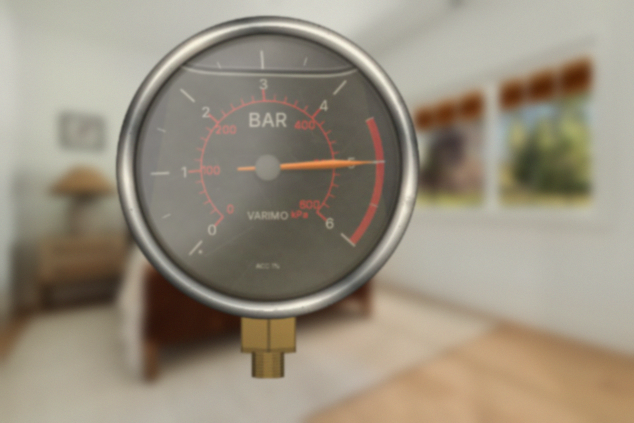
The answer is 5; bar
